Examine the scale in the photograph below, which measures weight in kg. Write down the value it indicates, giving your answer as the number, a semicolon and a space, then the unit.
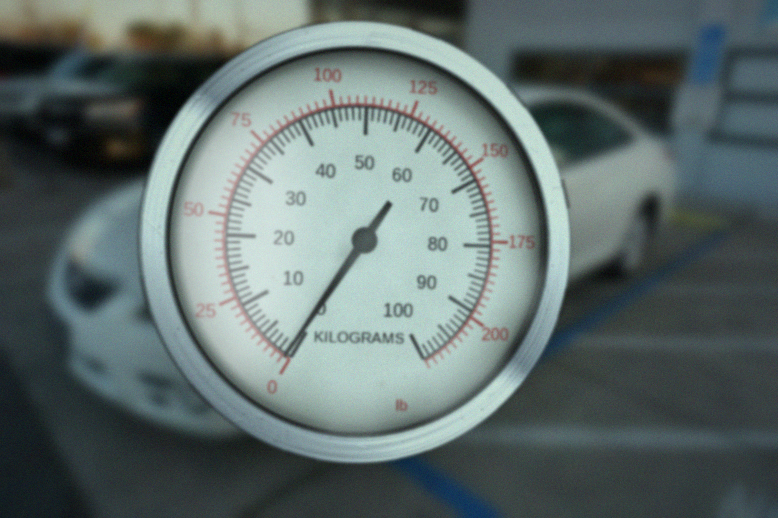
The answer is 1; kg
